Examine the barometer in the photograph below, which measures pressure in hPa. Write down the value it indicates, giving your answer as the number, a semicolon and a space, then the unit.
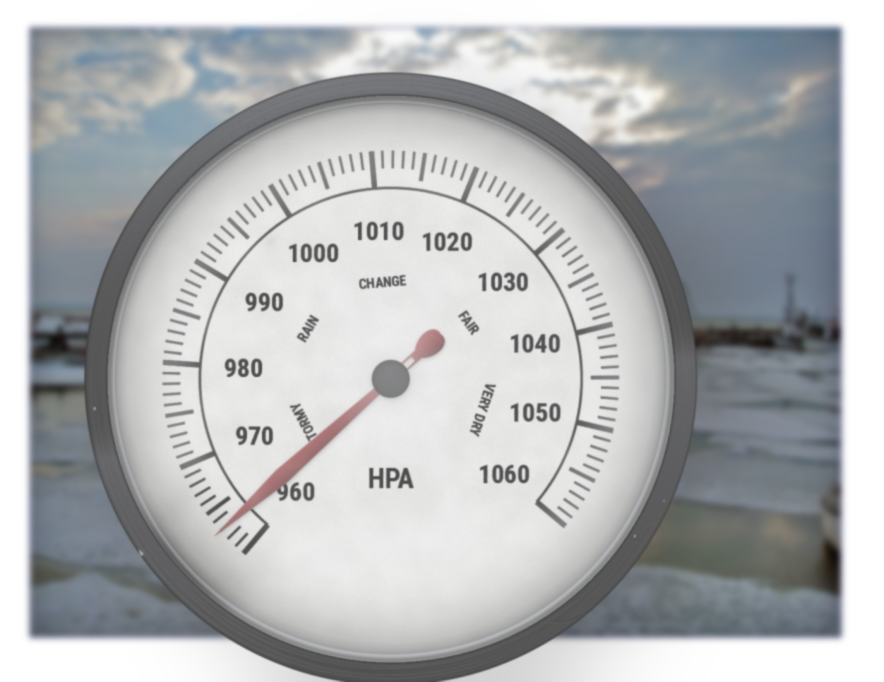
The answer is 963; hPa
